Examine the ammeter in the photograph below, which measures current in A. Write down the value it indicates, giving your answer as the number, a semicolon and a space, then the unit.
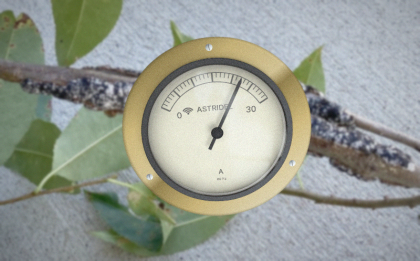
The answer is 22; A
